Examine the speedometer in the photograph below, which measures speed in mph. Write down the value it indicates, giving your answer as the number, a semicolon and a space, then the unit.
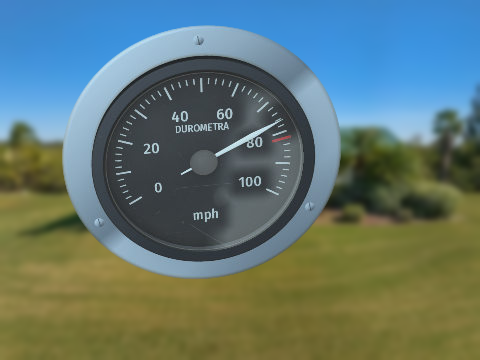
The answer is 76; mph
